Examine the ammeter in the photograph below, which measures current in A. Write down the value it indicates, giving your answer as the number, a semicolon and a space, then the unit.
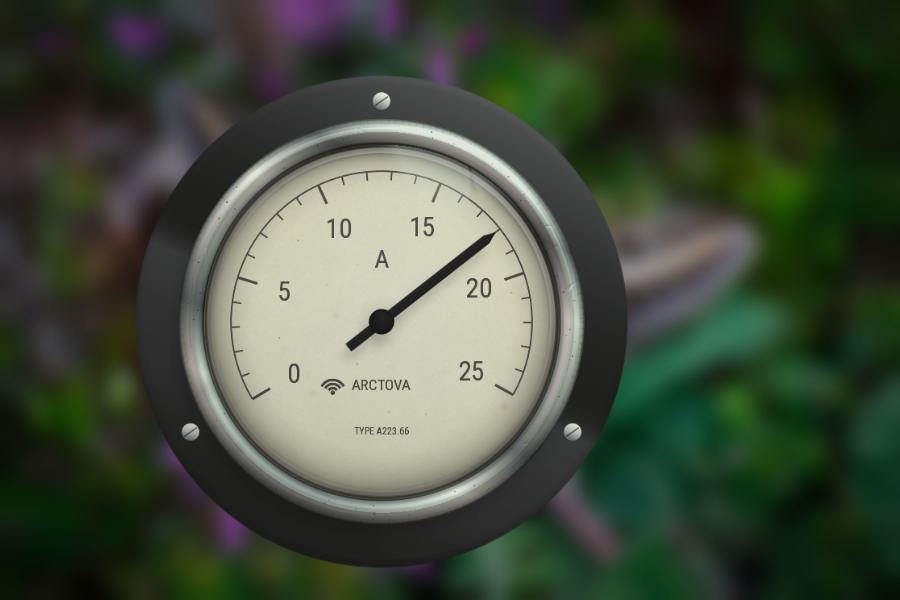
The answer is 18; A
